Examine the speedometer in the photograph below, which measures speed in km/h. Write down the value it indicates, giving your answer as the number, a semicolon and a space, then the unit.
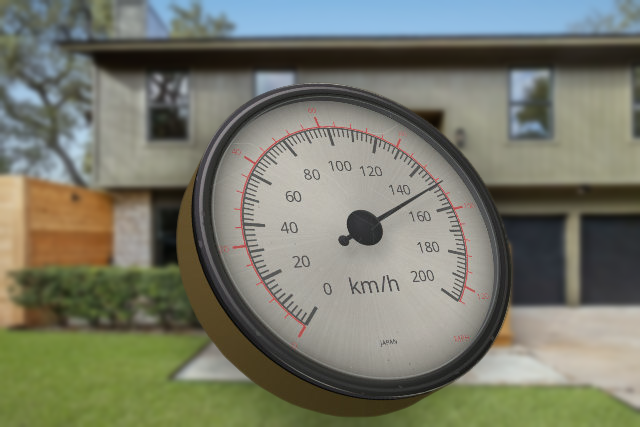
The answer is 150; km/h
